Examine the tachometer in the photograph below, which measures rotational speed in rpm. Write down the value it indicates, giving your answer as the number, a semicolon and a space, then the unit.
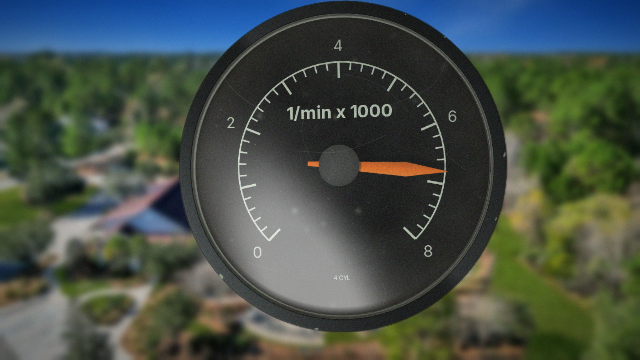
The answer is 6800; rpm
